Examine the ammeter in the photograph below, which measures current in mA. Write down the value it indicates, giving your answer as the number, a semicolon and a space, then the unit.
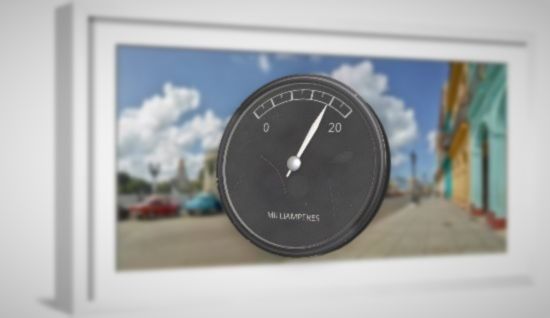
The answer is 16; mA
